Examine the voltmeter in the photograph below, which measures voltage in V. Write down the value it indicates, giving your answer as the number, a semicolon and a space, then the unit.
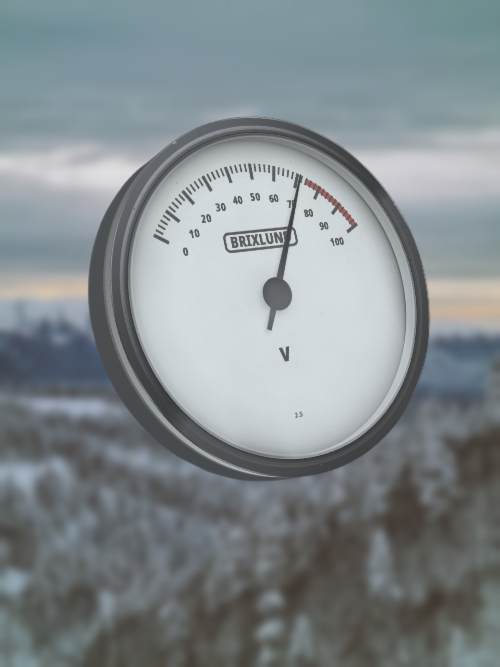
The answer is 70; V
